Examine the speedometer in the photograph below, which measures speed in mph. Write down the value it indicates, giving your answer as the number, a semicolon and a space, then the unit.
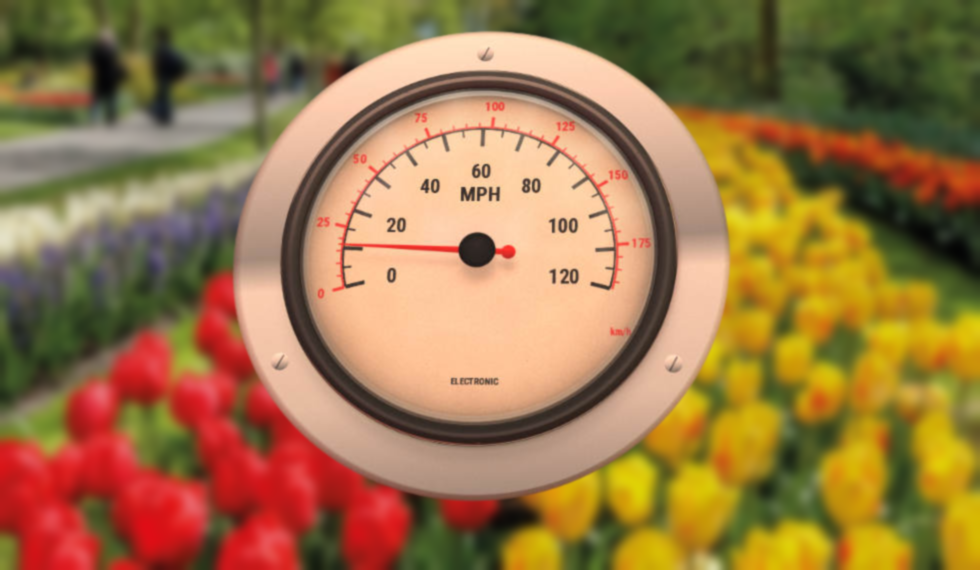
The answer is 10; mph
